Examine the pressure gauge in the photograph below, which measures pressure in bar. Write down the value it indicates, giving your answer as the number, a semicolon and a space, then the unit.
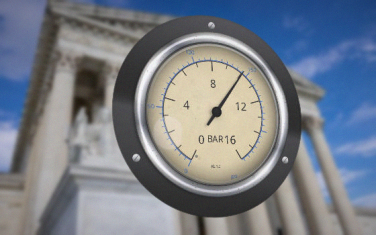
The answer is 10; bar
